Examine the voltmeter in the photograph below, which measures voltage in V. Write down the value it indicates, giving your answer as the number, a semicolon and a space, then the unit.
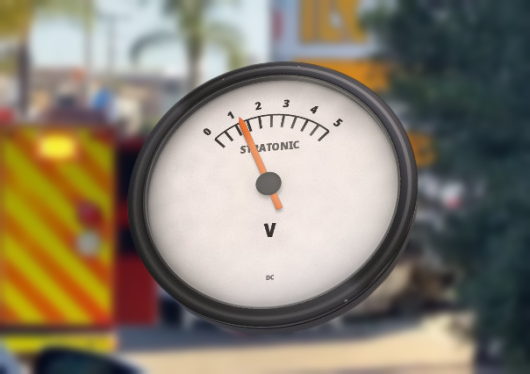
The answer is 1.25; V
